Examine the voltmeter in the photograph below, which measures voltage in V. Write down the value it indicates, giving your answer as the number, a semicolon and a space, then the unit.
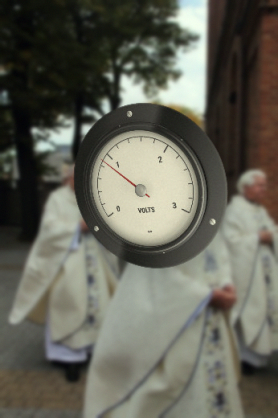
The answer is 0.9; V
